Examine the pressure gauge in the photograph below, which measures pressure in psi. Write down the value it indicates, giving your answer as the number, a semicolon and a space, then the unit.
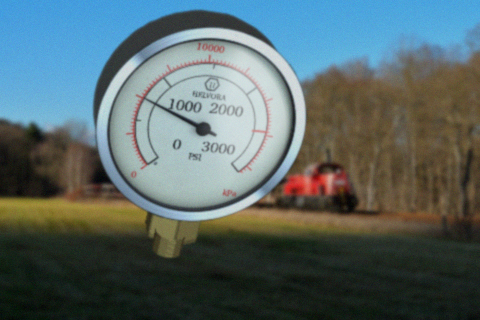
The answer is 750; psi
